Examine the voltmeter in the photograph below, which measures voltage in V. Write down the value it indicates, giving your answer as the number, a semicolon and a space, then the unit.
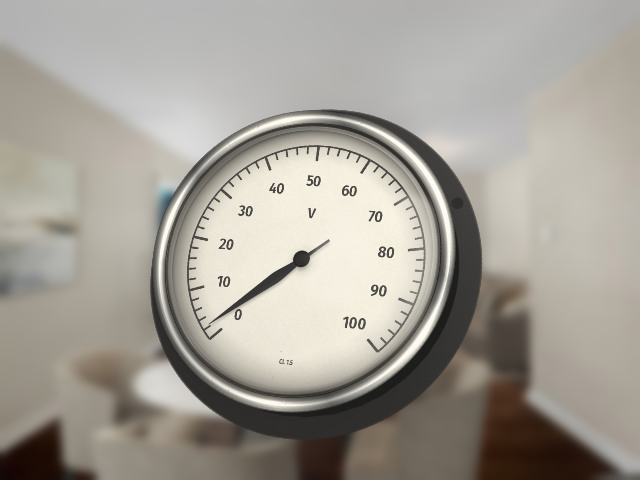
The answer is 2; V
